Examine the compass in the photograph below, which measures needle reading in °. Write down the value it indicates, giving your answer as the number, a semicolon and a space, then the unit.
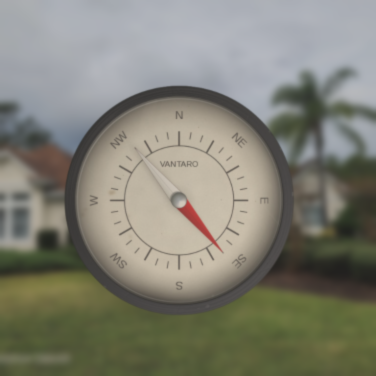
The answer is 140; °
